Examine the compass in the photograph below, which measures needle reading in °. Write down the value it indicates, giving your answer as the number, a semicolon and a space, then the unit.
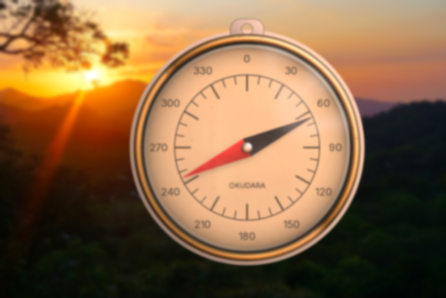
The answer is 245; °
